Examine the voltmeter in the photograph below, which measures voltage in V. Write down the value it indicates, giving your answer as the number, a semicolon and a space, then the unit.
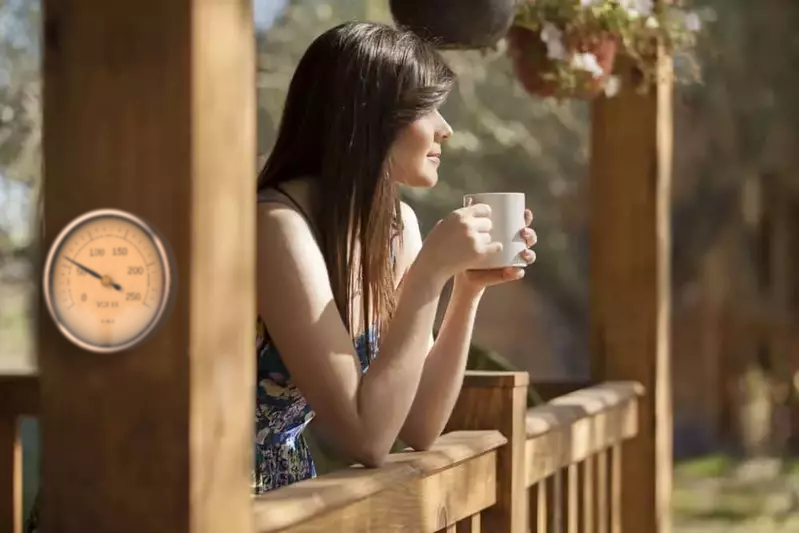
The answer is 60; V
